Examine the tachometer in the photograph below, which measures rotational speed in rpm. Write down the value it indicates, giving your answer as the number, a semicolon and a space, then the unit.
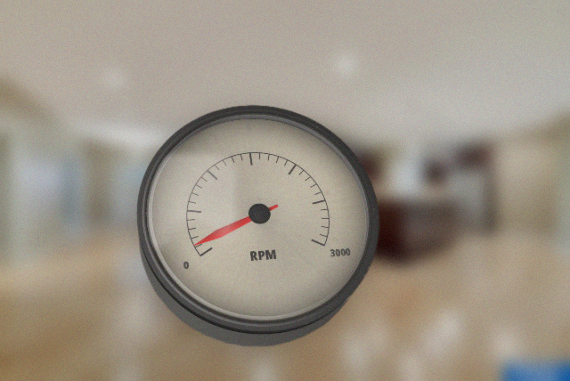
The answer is 100; rpm
